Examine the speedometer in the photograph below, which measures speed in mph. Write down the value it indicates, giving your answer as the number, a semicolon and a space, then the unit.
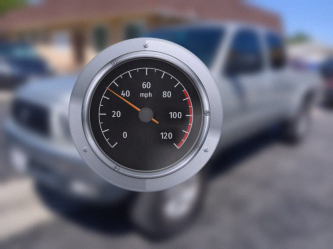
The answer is 35; mph
